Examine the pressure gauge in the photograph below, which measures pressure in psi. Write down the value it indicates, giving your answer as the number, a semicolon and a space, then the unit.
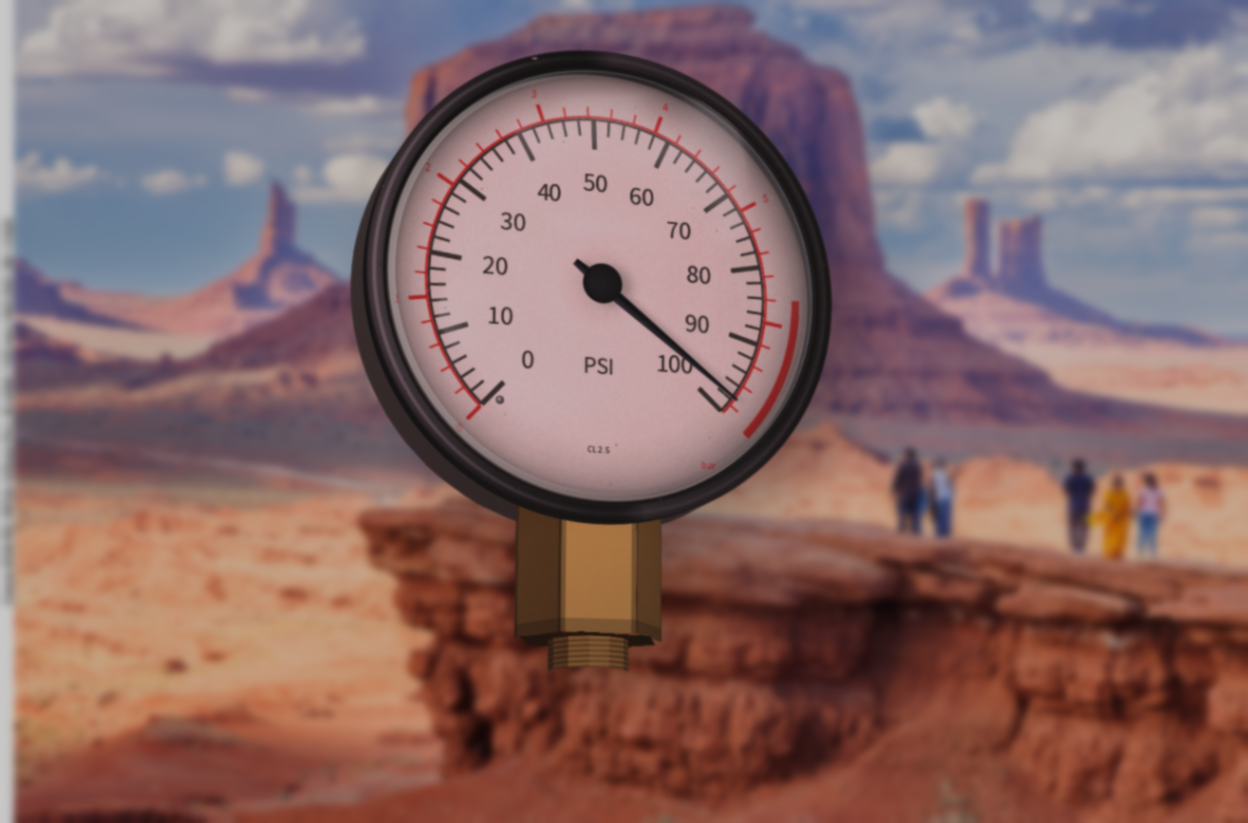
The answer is 98; psi
